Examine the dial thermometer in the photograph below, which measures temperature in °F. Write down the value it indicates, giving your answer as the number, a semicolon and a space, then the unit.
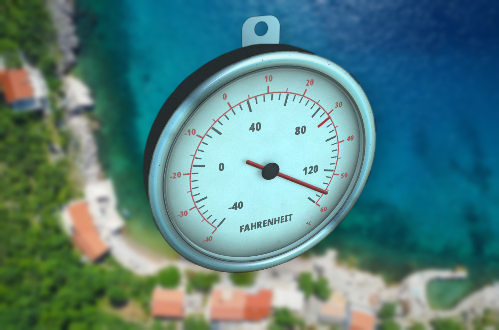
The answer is 132; °F
